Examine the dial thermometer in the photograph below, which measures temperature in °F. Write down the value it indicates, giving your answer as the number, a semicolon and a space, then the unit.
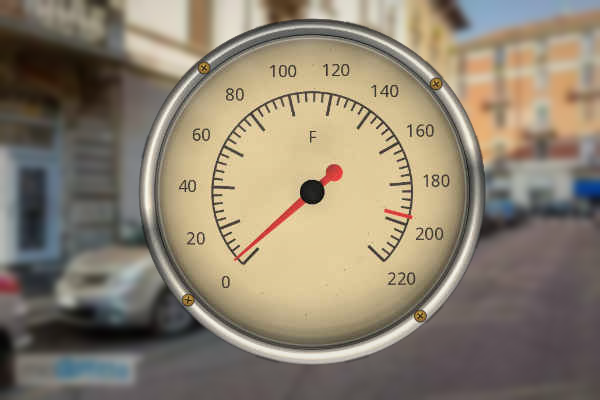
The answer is 4; °F
